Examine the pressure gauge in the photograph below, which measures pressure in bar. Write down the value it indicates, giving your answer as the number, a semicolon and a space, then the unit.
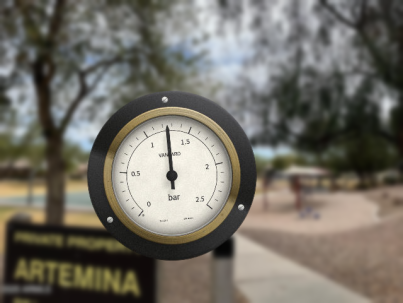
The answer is 1.25; bar
